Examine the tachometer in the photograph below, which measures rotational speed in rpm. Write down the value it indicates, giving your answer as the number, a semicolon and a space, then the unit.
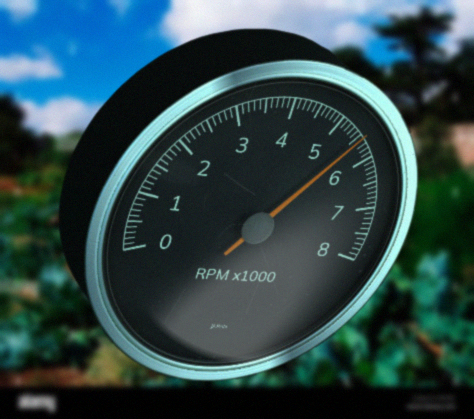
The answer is 5500; rpm
